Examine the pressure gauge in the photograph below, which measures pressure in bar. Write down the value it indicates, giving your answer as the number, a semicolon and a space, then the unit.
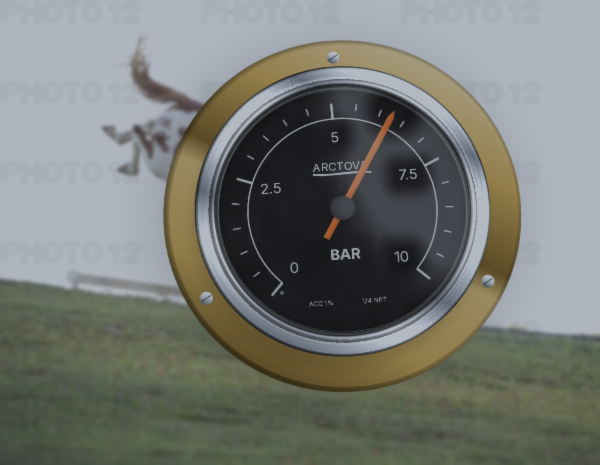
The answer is 6.25; bar
